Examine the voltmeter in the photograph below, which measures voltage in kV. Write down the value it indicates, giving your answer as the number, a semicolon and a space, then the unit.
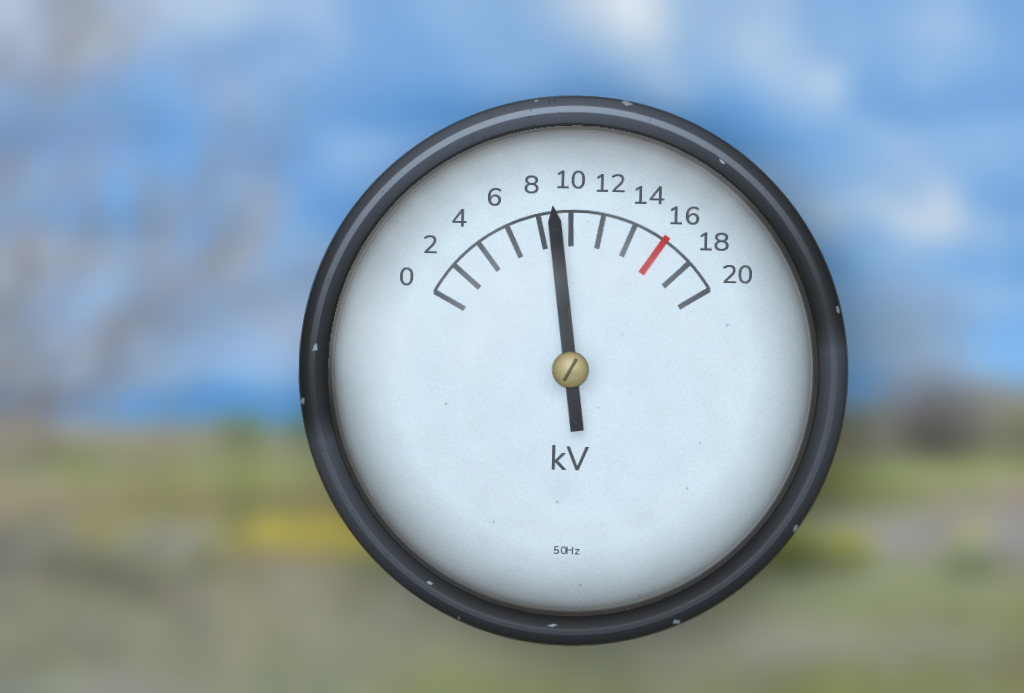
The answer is 9; kV
